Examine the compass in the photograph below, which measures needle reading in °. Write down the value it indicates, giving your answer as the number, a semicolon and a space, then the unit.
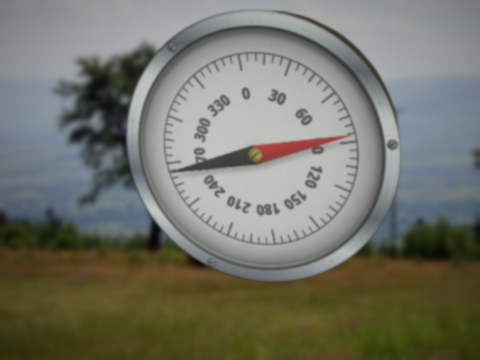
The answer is 85; °
